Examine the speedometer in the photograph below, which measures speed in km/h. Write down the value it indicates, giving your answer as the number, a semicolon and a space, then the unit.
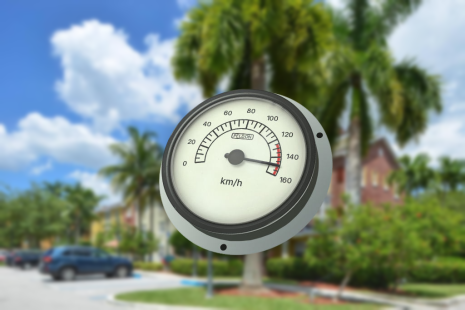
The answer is 150; km/h
